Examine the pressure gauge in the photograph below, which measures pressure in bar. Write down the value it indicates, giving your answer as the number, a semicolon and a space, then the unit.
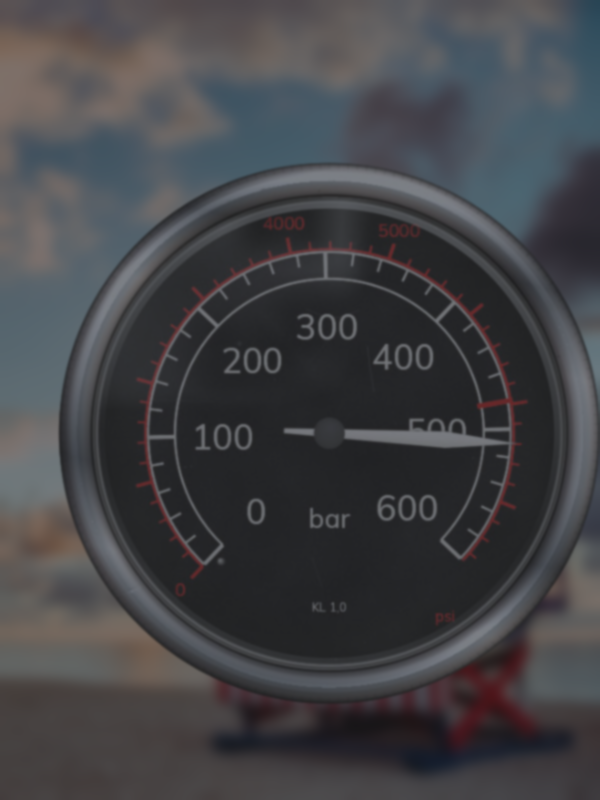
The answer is 510; bar
